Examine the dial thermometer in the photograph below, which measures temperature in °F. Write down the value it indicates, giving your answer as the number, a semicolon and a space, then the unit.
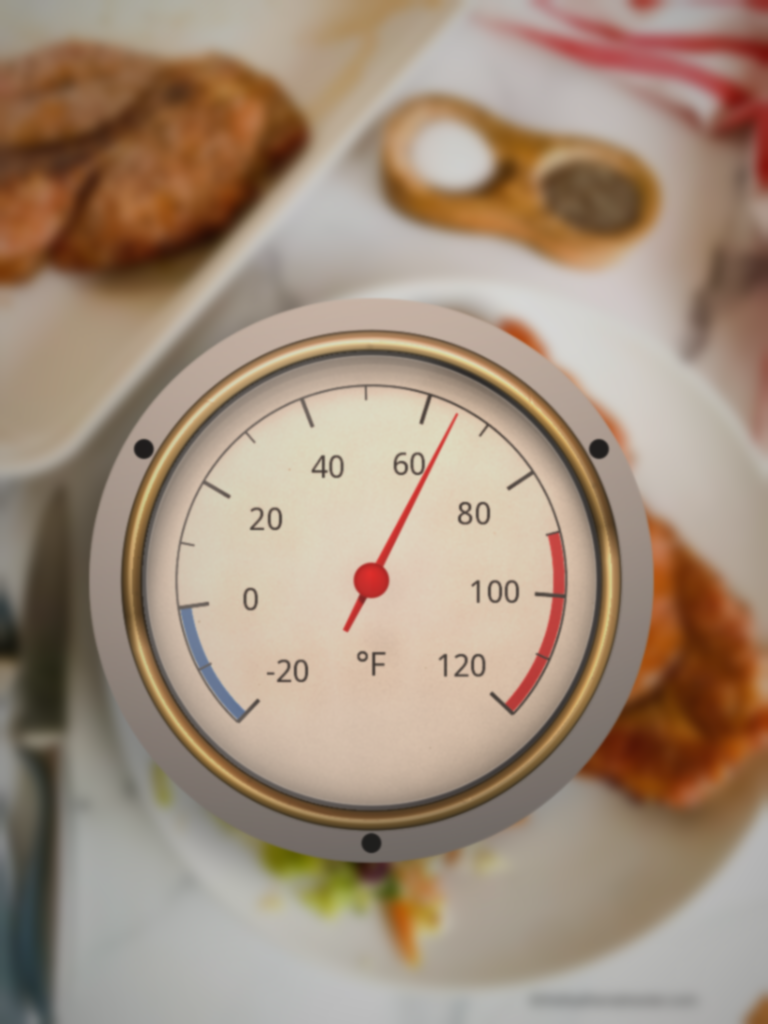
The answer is 65; °F
